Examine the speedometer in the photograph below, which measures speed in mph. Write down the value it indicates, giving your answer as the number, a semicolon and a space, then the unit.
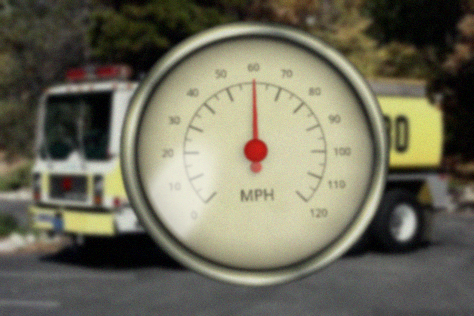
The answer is 60; mph
